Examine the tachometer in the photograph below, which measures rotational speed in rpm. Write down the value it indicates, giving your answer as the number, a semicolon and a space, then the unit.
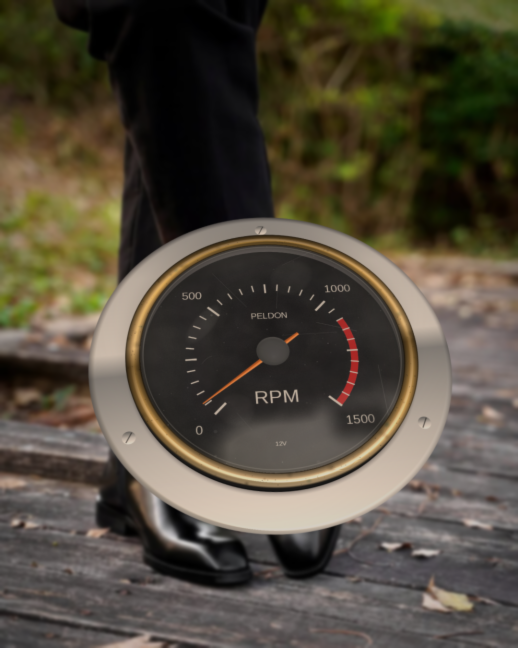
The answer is 50; rpm
